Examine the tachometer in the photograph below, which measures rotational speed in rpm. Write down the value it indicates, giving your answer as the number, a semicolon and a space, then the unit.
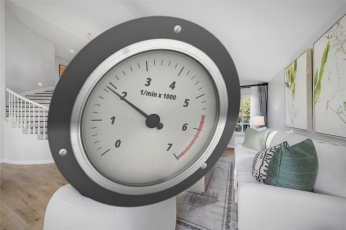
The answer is 1900; rpm
